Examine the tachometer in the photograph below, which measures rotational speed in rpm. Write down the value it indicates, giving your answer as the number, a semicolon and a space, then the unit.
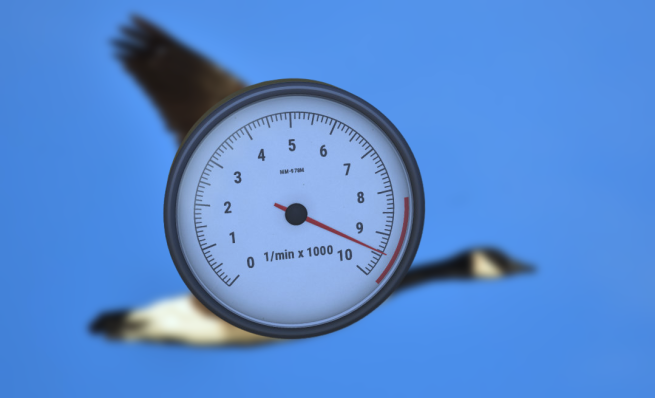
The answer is 9400; rpm
